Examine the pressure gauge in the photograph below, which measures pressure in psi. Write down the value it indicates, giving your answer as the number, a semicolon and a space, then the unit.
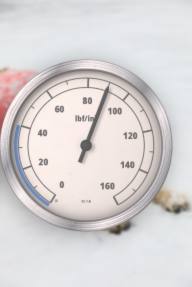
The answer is 90; psi
